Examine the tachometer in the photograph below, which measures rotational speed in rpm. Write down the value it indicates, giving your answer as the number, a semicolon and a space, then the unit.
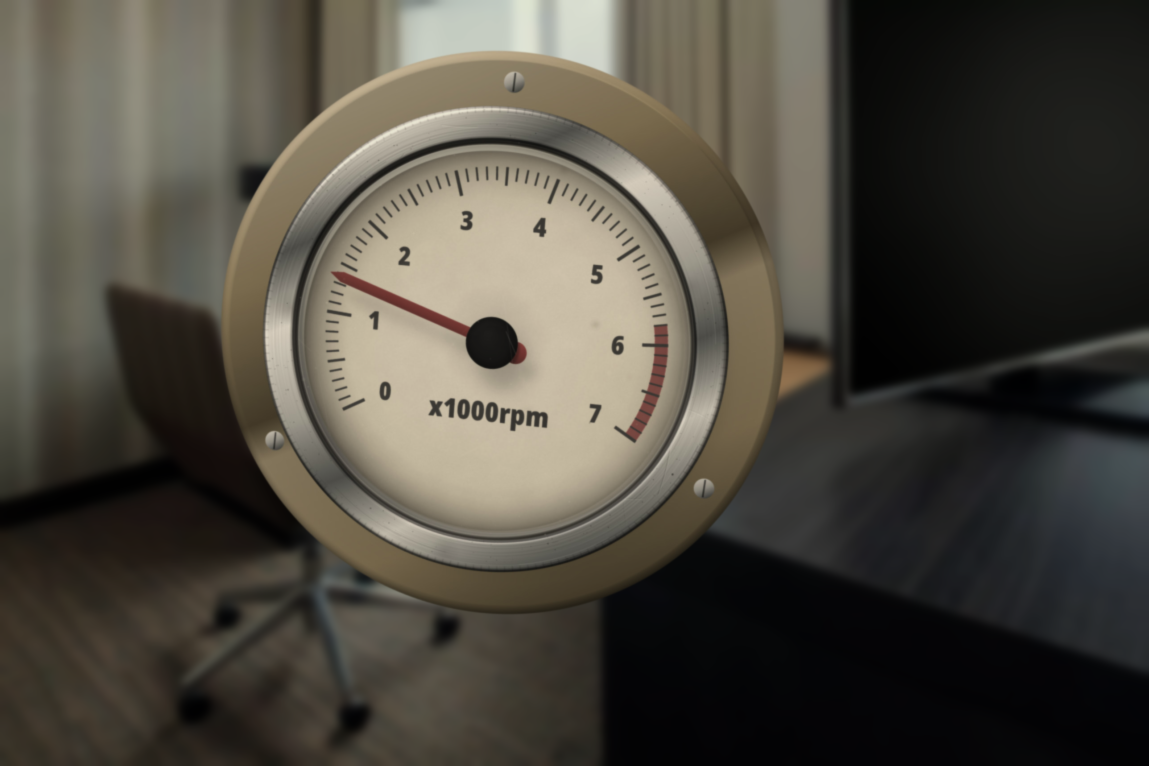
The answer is 1400; rpm
